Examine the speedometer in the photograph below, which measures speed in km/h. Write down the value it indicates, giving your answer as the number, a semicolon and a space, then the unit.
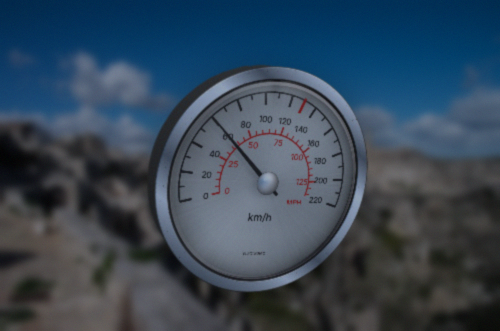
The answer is 60; km/h
